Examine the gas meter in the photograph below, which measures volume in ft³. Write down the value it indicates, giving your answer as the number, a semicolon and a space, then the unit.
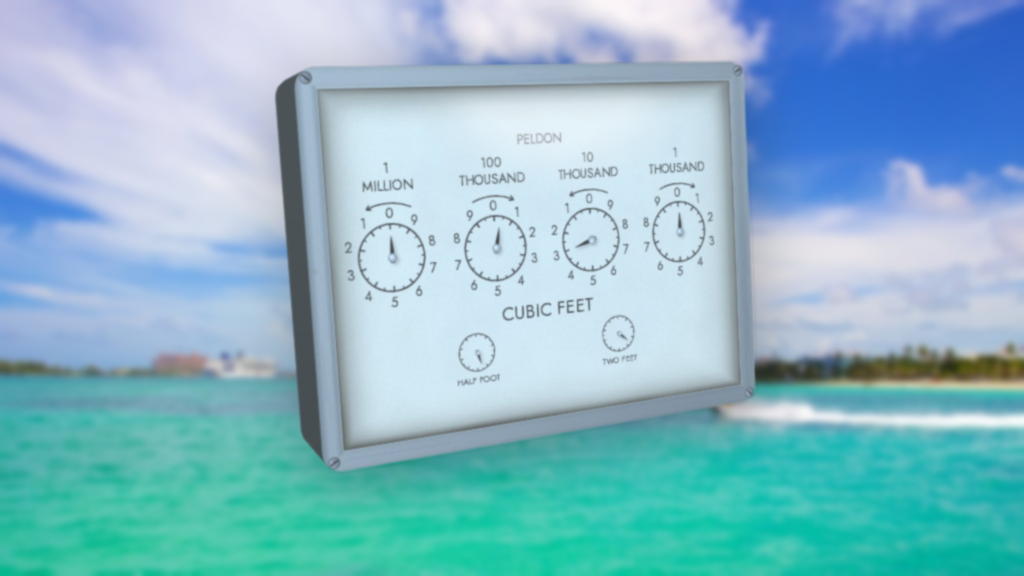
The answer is 3000; ft³
